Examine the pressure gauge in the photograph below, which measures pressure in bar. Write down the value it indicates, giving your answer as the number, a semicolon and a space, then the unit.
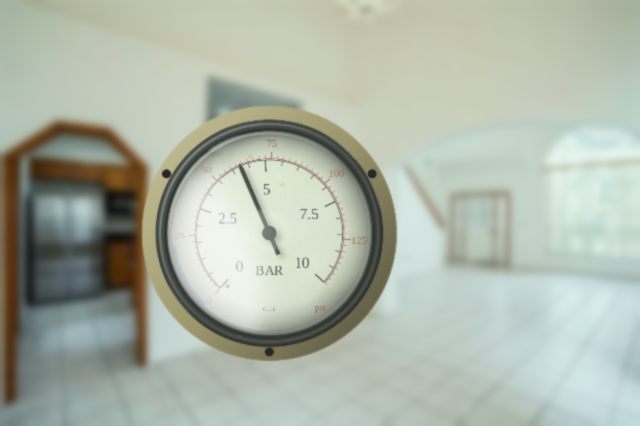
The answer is 4.25; bar
